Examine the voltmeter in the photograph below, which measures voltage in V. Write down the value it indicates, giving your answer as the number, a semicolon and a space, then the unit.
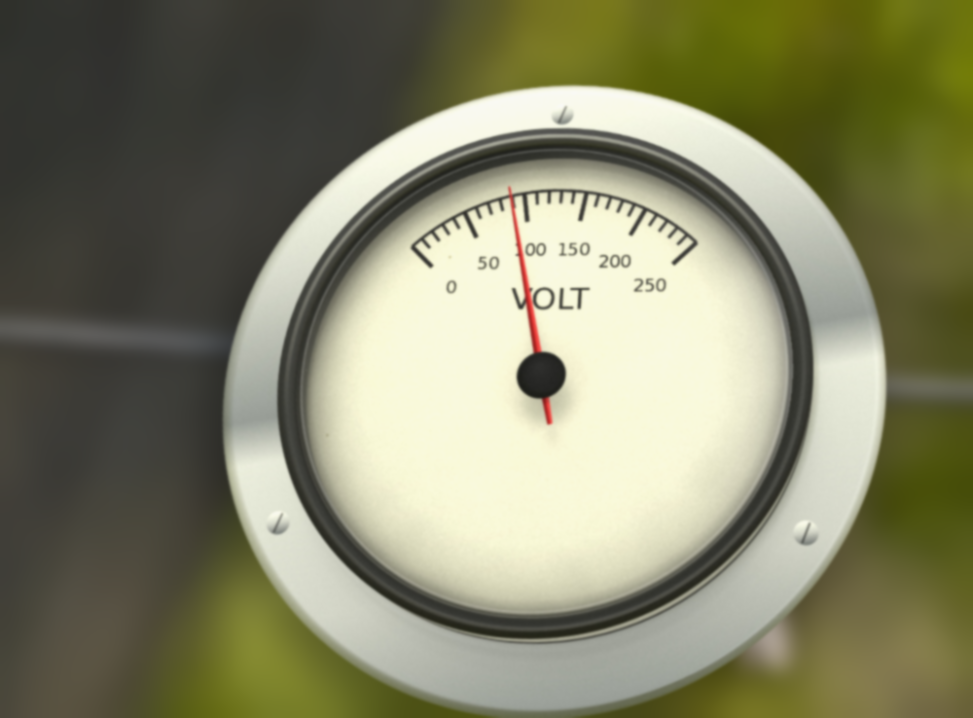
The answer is 90; V
